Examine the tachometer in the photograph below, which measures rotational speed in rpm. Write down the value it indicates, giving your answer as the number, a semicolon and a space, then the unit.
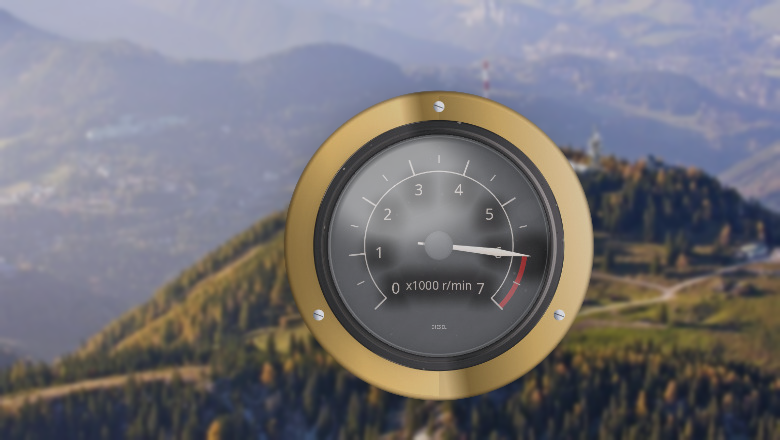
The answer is 6000; rpm
